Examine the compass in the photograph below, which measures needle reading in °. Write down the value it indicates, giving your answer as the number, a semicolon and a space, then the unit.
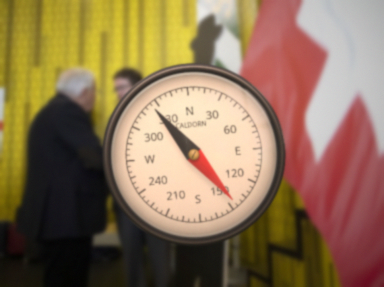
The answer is 145; °
